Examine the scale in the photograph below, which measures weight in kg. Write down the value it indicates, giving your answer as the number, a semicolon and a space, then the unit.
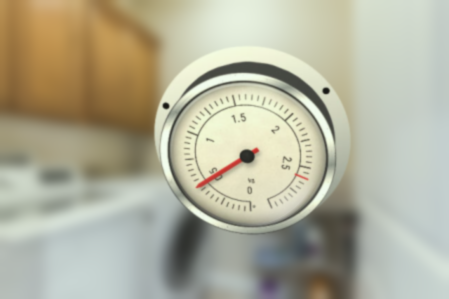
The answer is 0.5; kg
